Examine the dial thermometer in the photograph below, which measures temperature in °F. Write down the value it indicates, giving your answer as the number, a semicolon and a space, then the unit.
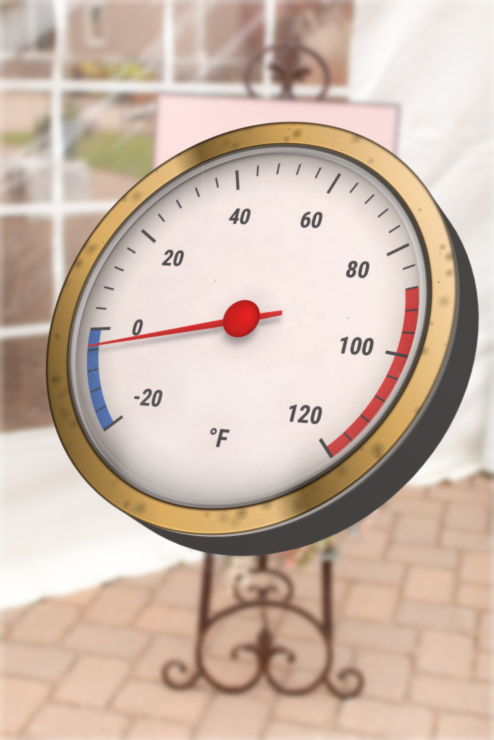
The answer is -4; °F
